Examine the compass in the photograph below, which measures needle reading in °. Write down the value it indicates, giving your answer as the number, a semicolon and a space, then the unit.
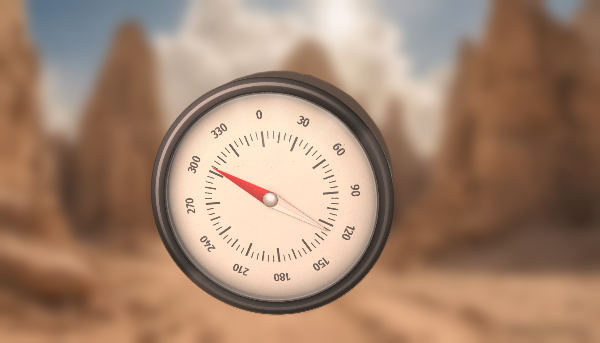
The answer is 305; °
